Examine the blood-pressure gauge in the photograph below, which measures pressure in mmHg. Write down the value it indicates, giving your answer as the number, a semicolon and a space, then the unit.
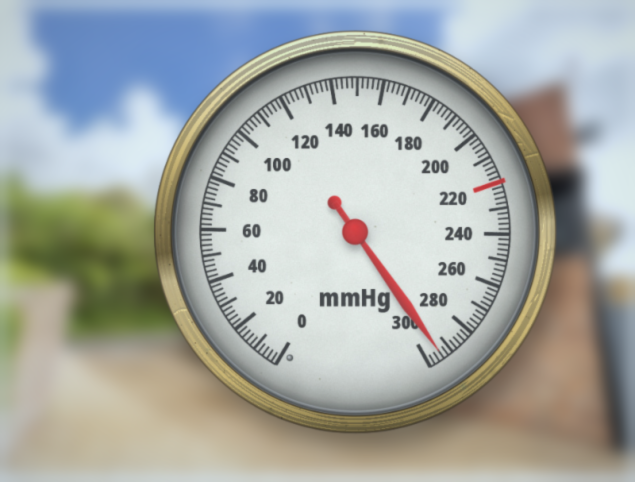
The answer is 294; mmHg
